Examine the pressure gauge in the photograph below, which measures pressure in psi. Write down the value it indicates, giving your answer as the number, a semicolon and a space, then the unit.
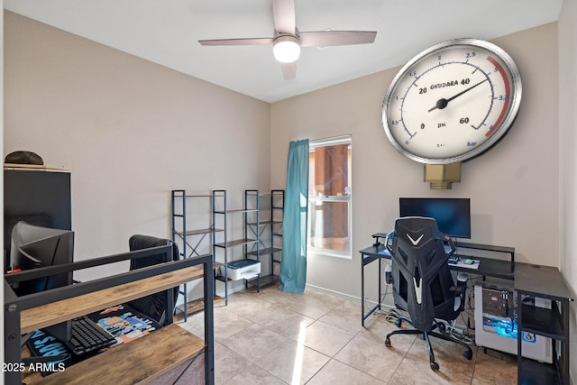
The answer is 45; psi
